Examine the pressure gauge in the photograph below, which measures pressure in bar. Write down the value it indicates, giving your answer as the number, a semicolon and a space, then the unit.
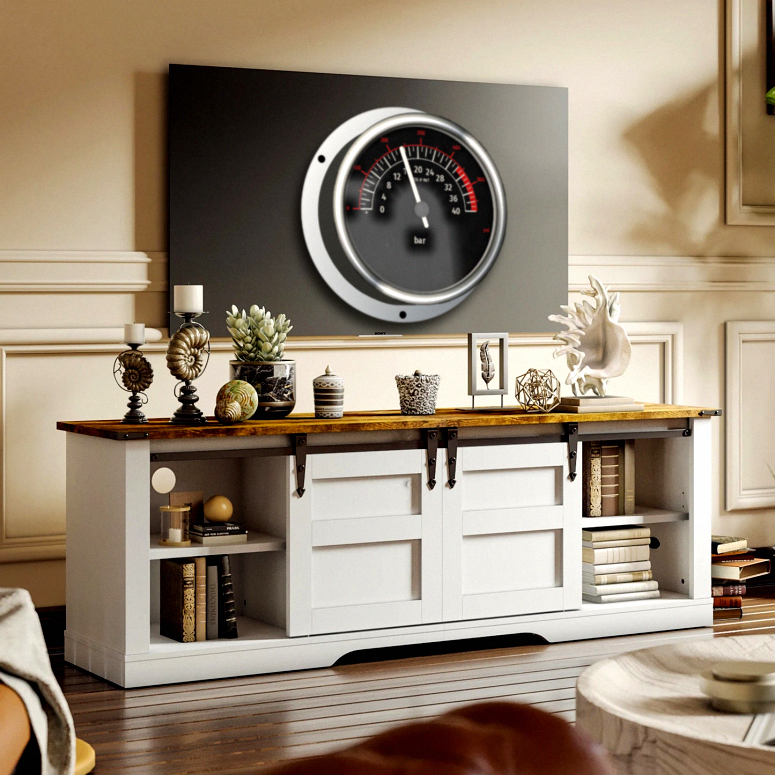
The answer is 16; bar
